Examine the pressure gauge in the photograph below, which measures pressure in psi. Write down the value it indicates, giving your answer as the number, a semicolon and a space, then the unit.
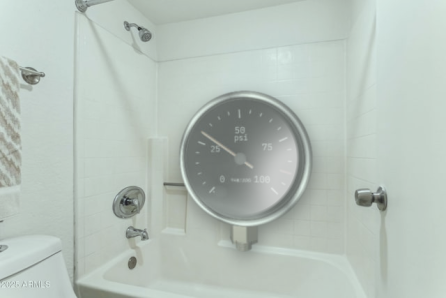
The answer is 30; psi
